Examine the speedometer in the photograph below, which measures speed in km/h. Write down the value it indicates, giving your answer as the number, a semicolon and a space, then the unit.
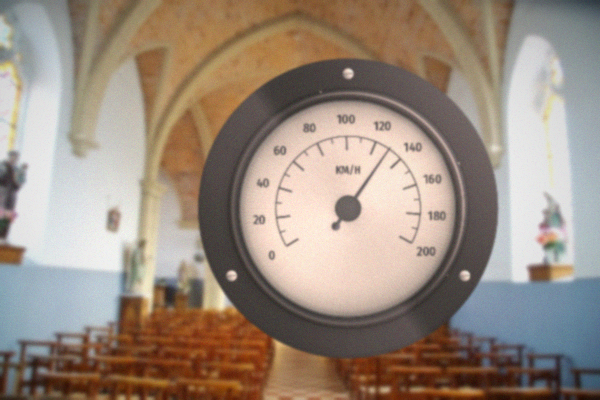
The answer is 130; km/h
